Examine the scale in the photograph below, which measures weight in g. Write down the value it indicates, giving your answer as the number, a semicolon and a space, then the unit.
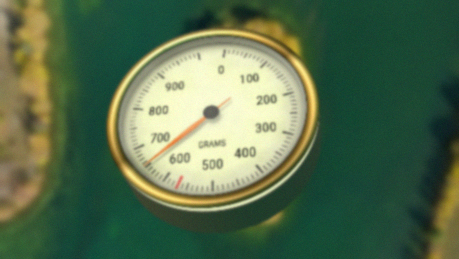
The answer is 650; g
